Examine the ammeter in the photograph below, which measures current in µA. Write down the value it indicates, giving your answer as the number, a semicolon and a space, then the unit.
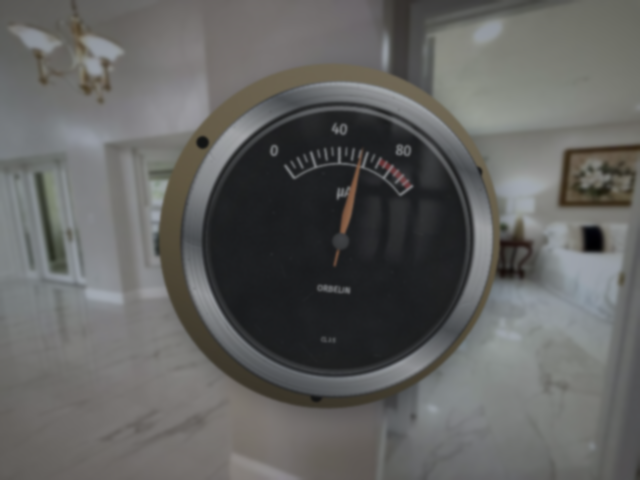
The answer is 55; µA
